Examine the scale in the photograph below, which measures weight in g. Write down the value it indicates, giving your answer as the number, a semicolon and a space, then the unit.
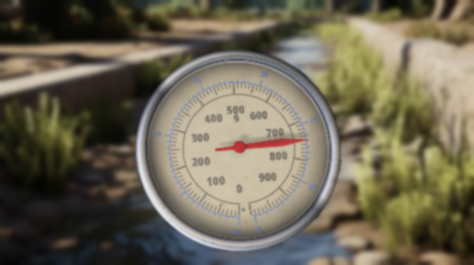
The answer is 750; g
